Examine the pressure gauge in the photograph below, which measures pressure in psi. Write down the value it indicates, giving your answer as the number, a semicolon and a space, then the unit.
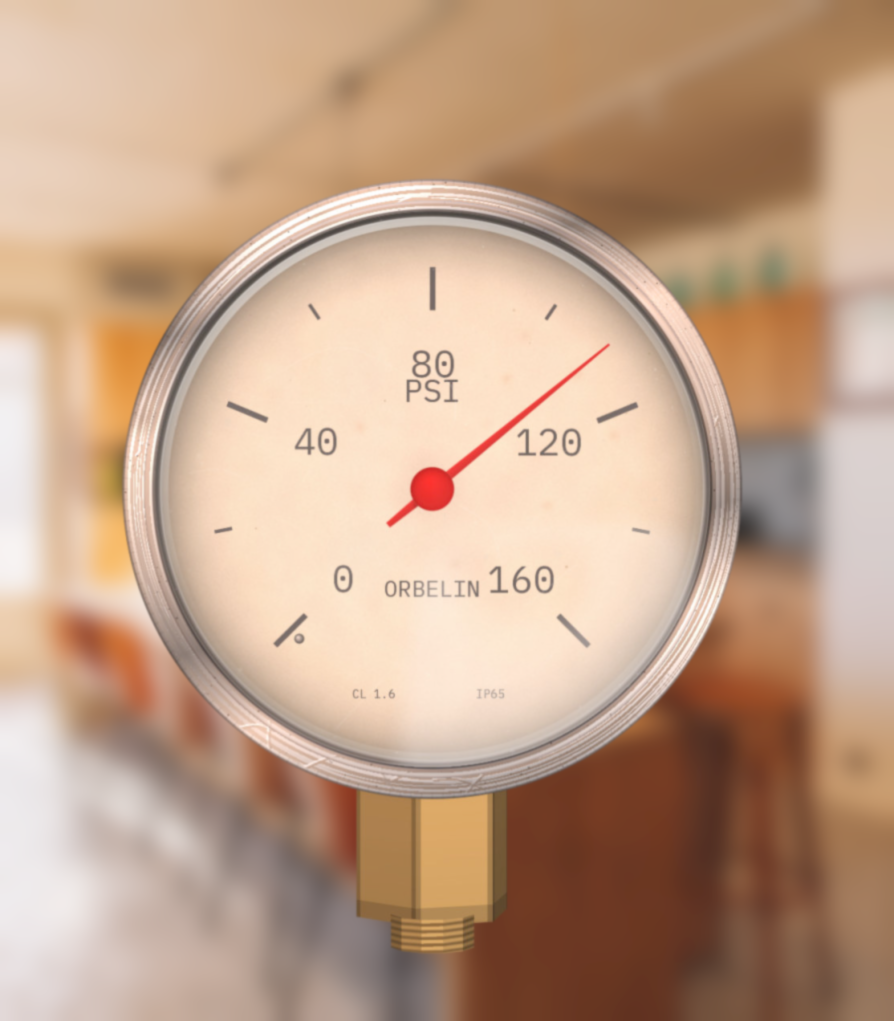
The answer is 110; psi
